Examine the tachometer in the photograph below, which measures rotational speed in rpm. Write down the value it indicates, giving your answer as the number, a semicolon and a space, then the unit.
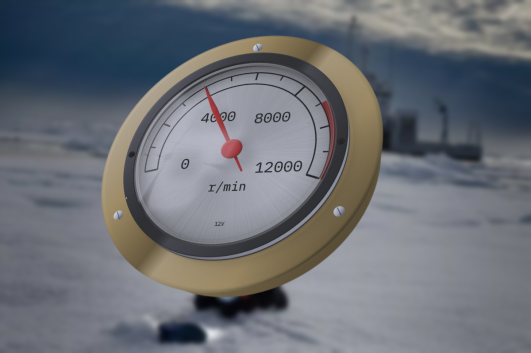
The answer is 4000; rpm
